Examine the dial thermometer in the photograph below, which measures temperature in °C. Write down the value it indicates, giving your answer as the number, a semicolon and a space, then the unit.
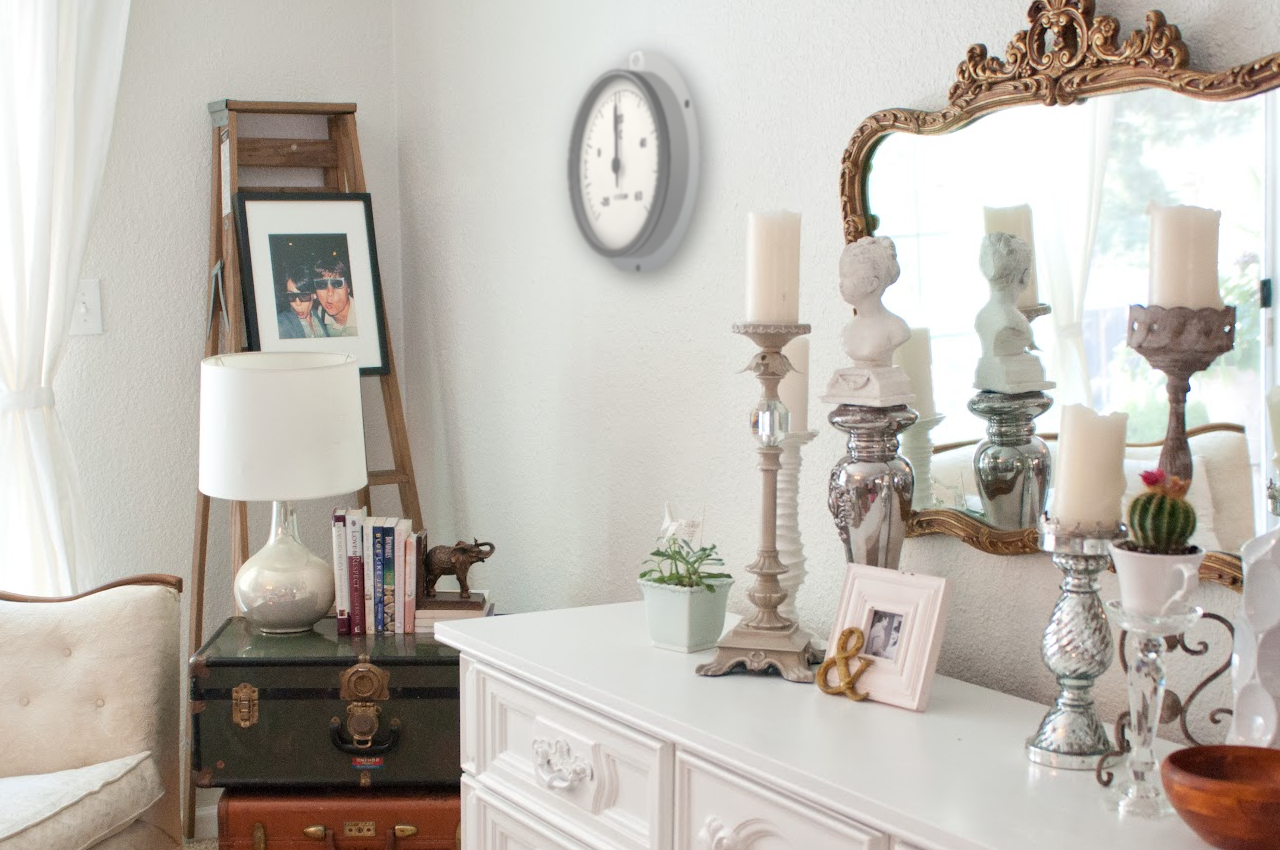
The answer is 20; °C
